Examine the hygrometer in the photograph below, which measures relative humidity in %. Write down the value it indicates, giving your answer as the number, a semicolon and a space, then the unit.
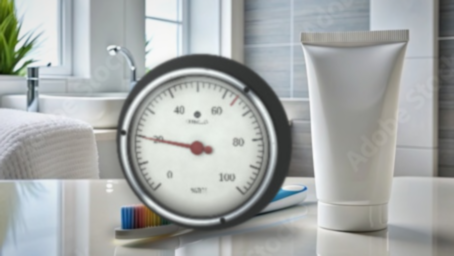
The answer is 20; %
